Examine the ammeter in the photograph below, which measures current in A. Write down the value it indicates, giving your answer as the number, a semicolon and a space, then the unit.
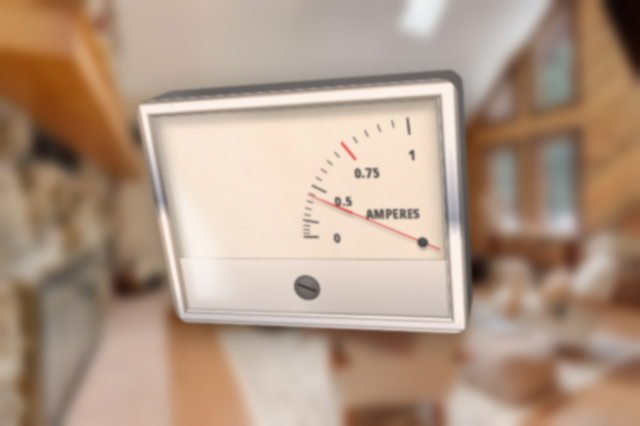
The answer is 0.45; A
